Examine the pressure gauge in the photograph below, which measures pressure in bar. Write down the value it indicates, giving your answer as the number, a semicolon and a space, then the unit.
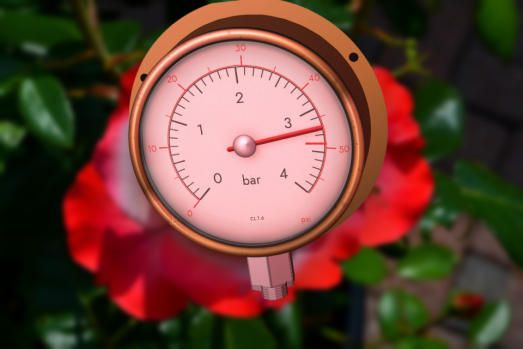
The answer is 3.2; bar
